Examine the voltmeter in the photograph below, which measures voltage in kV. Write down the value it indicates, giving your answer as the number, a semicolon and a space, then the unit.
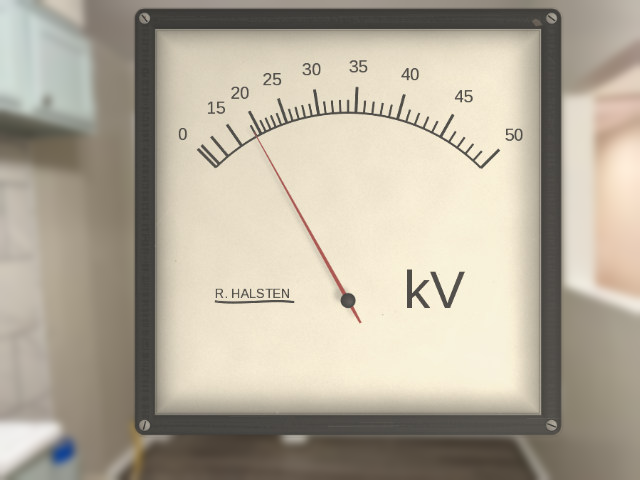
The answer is 19; kV
